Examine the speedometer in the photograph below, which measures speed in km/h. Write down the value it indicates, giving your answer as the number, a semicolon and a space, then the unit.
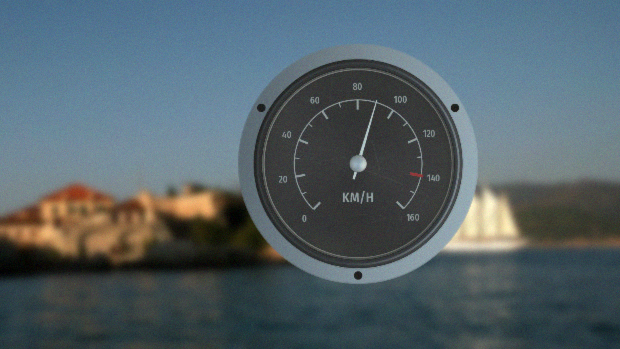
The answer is 90; km/h
